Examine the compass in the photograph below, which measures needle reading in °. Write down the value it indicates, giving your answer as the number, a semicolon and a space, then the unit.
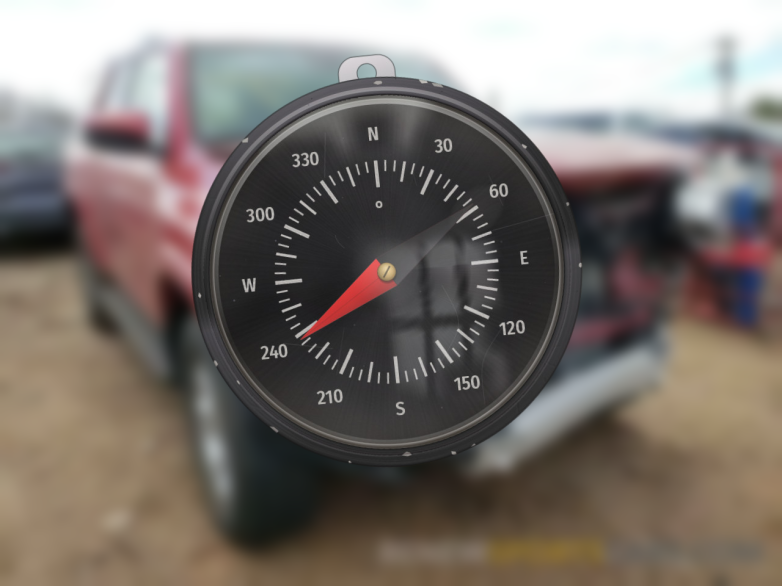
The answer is 237.5; °
